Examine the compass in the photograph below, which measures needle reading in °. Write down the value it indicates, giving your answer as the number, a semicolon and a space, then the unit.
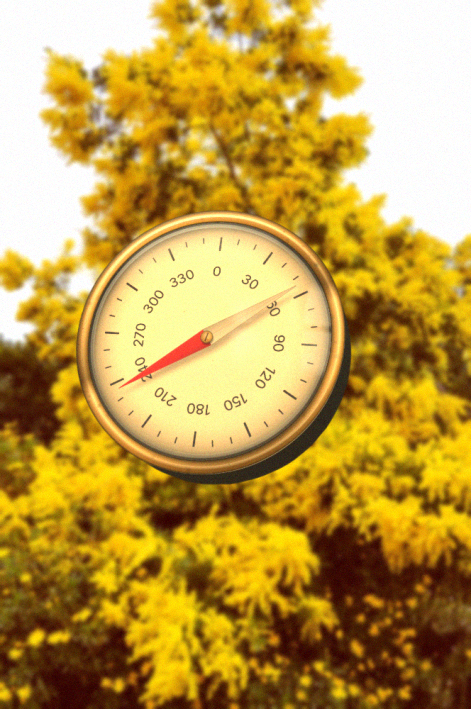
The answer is 235; °
